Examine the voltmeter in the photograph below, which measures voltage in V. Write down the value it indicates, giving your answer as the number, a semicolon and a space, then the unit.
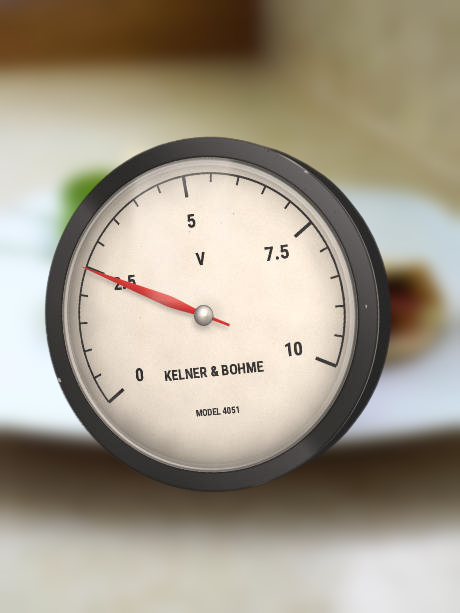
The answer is 2.5; V
